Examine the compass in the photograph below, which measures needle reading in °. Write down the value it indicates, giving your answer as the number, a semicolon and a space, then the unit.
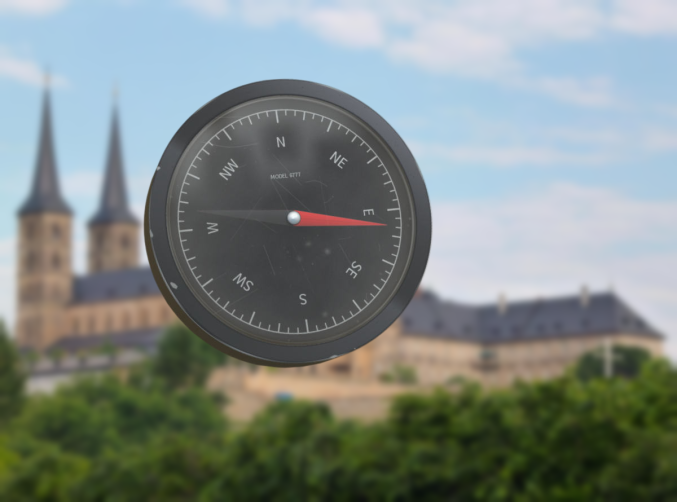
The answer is 100; °
